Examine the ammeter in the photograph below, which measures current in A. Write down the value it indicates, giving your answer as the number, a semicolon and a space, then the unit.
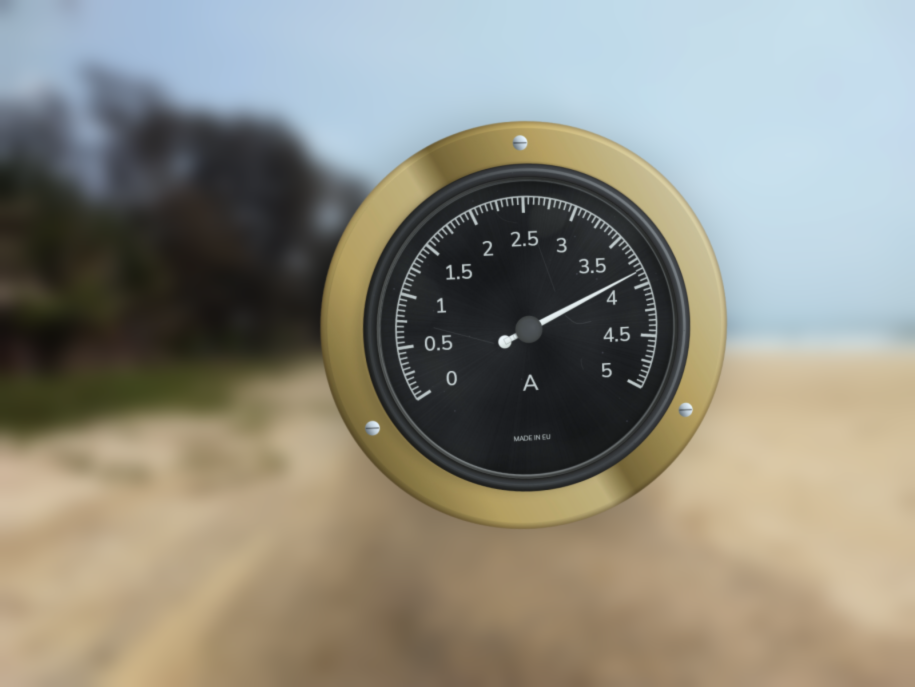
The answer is 3.85; A
